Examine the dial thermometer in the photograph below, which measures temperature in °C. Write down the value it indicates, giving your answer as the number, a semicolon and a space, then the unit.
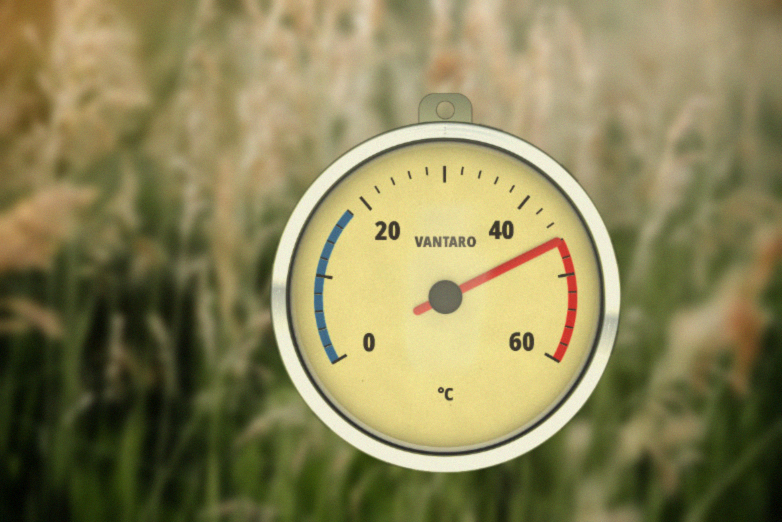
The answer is 46; °C
